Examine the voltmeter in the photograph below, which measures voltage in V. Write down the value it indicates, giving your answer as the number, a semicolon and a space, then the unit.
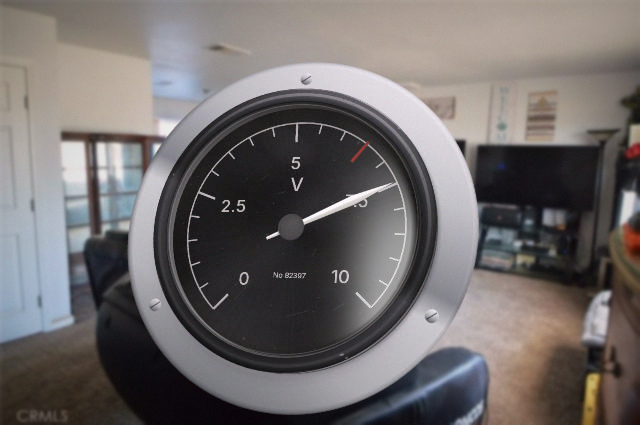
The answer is 7.5; V
